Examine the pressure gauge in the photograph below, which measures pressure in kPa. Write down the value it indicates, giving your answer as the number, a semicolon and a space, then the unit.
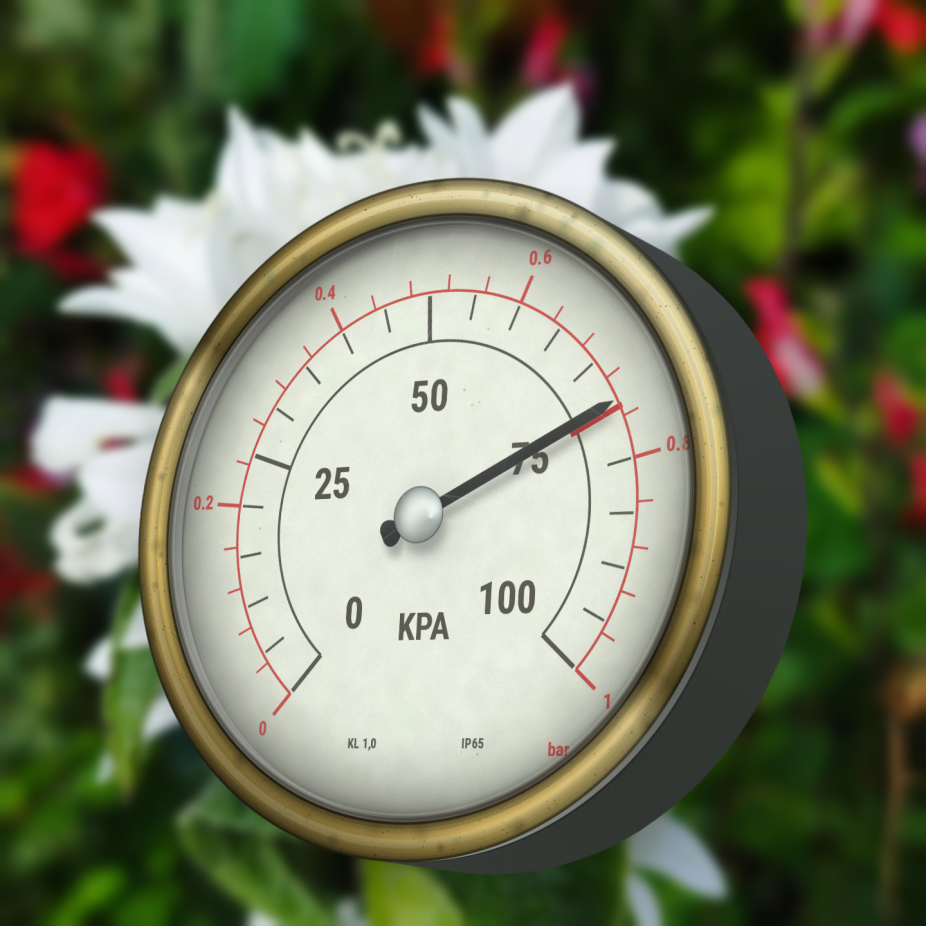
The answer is 75; kPa
